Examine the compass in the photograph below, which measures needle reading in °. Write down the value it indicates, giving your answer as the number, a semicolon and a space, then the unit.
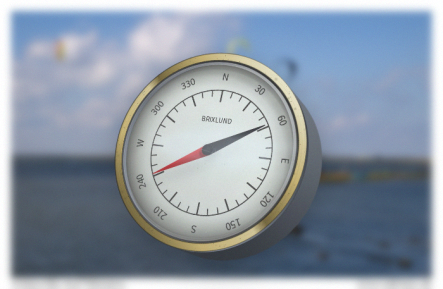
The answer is 240; °
